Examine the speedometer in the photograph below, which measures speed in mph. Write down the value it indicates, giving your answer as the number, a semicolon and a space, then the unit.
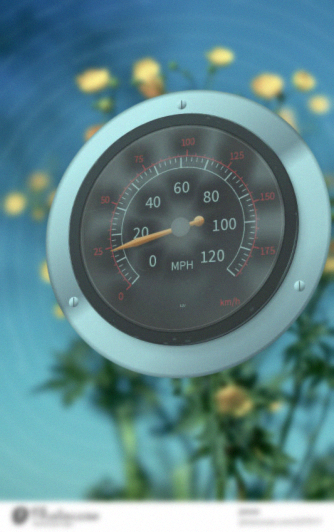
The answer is 14; mph
